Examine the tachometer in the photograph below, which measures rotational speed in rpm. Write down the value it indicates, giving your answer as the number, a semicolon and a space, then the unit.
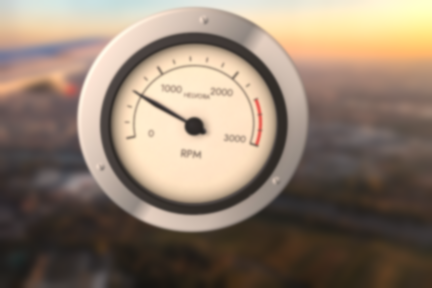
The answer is 600; rpm
